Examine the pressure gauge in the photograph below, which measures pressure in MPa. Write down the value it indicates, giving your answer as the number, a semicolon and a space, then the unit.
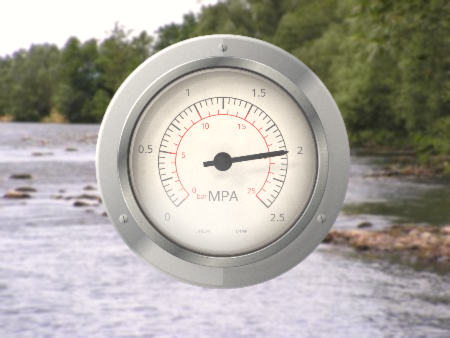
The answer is 2; MPa
